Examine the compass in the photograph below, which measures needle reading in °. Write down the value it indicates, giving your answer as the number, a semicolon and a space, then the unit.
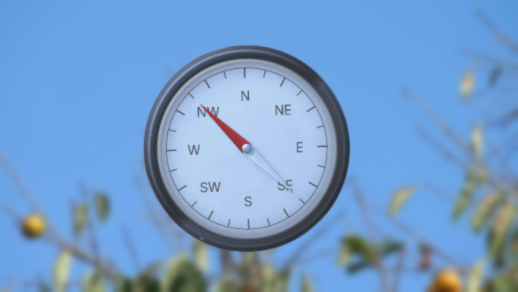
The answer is 315; °
